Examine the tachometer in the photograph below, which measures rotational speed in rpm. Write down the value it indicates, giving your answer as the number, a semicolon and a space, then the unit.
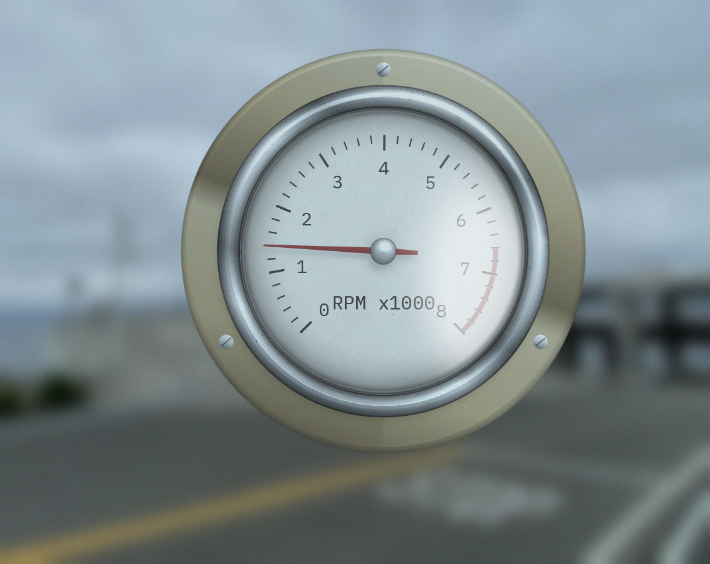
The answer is 1400; rpm
